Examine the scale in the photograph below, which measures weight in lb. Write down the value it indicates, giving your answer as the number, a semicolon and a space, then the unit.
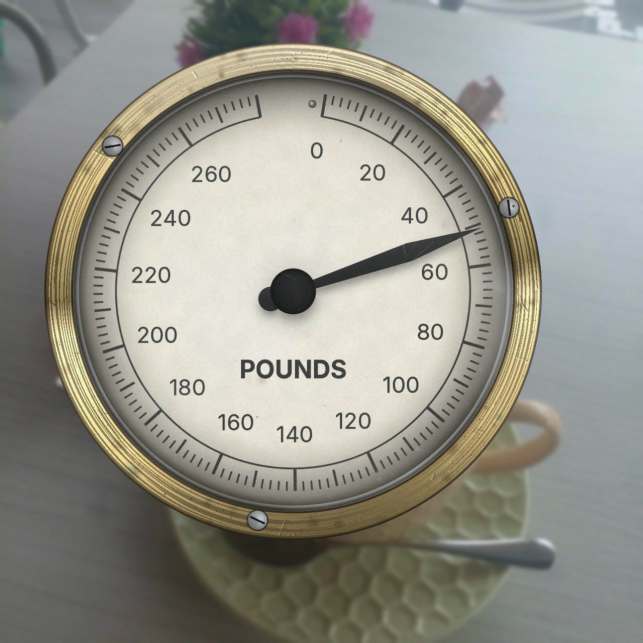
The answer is 51; lb
